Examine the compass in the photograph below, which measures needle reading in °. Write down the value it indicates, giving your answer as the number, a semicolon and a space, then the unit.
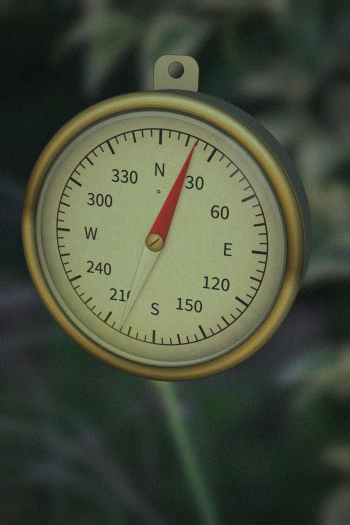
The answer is 20; °
